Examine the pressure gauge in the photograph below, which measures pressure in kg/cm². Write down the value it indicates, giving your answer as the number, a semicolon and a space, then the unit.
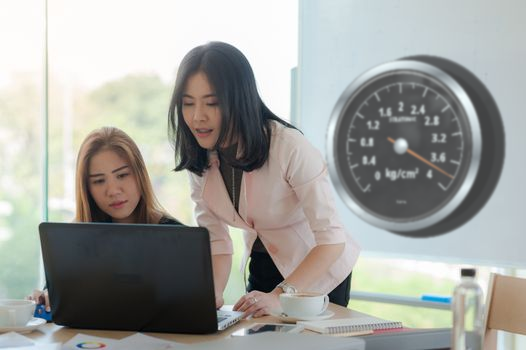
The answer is 3.8; kg/cm²
